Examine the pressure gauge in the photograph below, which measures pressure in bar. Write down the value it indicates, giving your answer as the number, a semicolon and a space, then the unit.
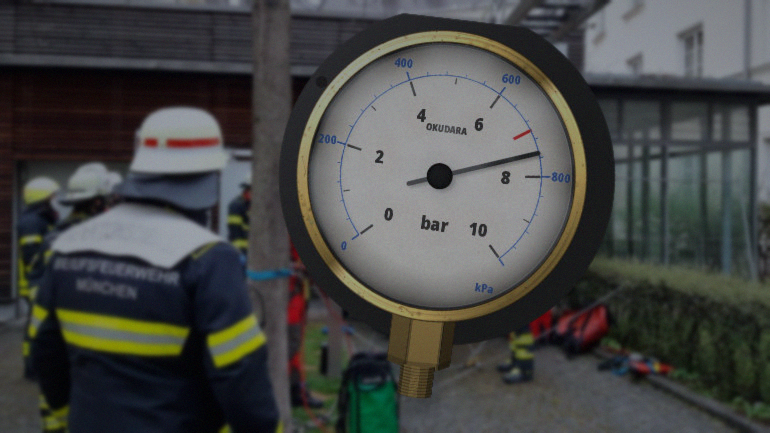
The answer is 7.5; bar
